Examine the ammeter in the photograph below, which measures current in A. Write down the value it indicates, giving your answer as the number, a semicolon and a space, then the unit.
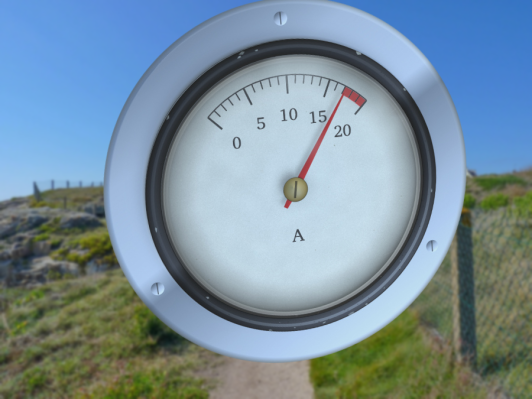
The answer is 17; A
